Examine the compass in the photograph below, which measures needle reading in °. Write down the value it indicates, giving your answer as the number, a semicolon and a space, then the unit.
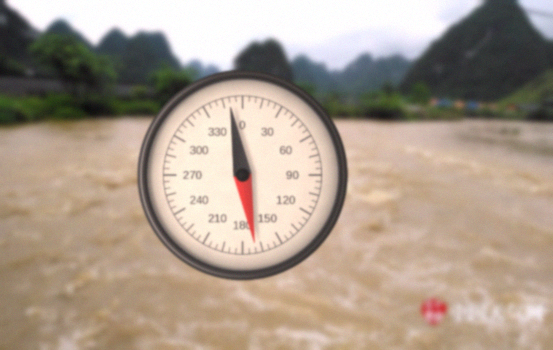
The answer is 170; °
